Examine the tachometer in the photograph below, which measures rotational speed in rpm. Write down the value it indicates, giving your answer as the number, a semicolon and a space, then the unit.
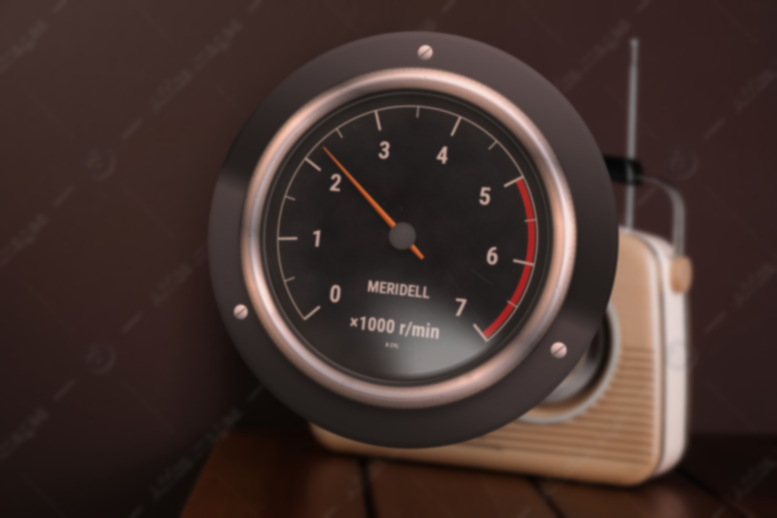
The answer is 2250; rpm
